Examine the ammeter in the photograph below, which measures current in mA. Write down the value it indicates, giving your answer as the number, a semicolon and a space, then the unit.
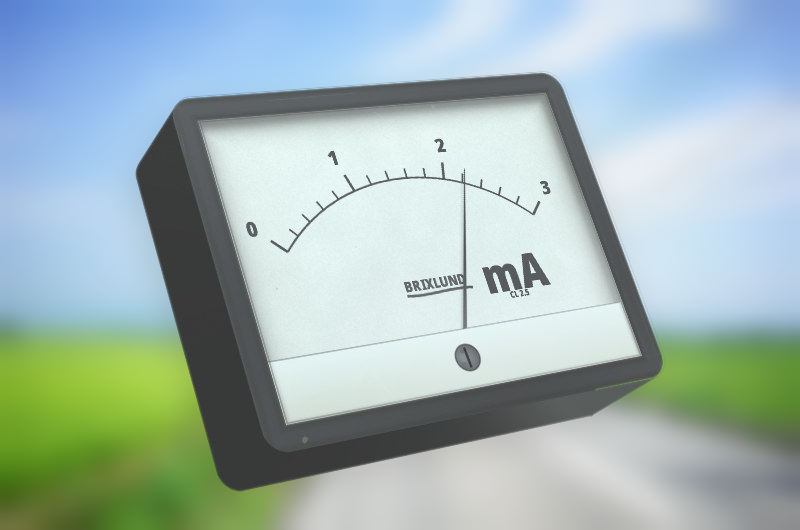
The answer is 2.2; mA
